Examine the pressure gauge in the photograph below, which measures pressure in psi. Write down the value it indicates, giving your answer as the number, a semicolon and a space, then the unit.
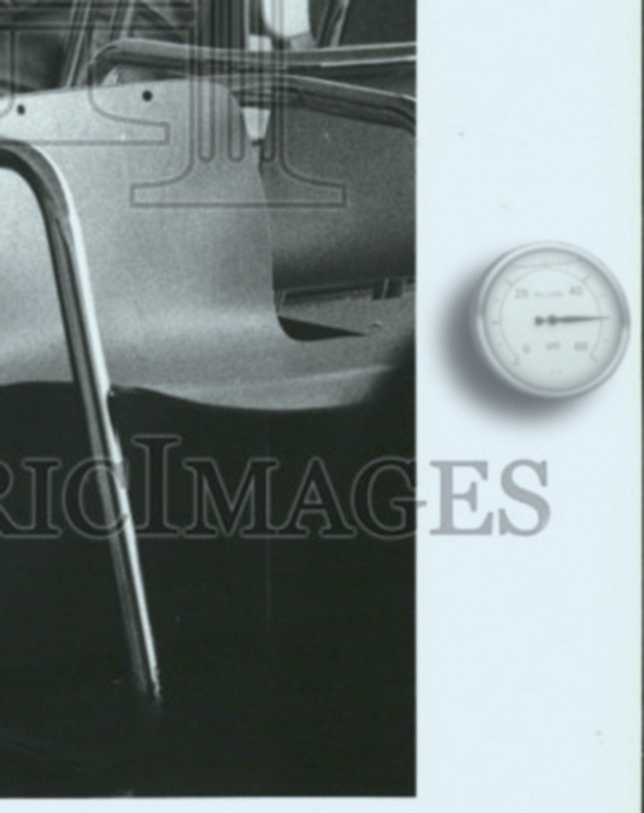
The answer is 50; psi
